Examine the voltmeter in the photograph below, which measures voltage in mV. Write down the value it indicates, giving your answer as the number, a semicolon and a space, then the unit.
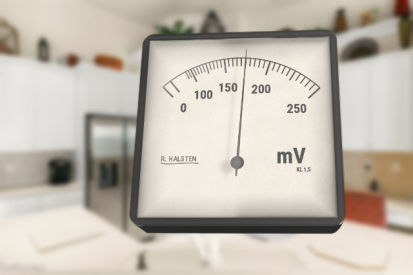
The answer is 175; mV
